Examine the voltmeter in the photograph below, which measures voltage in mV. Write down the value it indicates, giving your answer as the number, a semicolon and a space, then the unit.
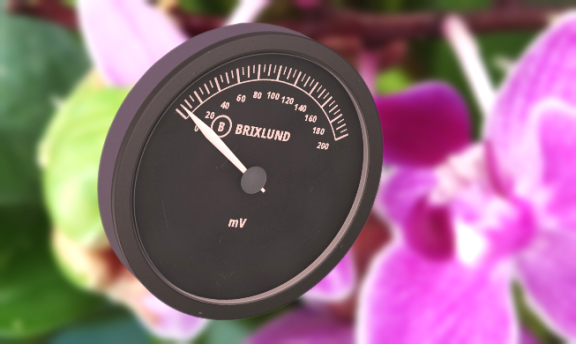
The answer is 5; mV
